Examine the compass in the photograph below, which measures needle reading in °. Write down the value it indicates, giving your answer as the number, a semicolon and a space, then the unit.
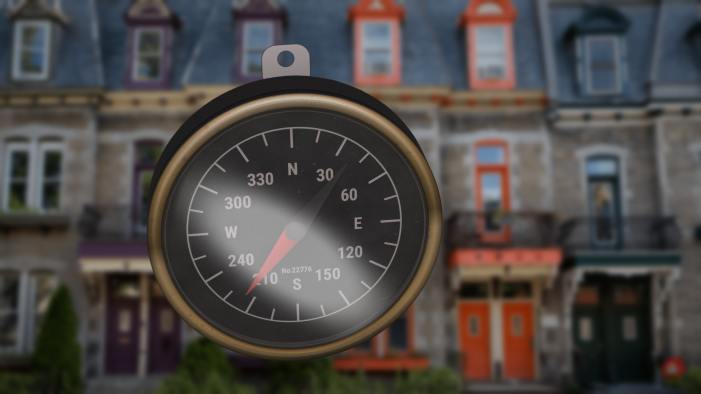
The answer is 217.5; °
